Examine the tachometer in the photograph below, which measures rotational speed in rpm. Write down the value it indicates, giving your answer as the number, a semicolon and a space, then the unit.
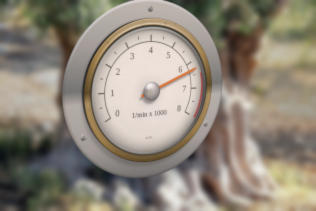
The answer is 6250; rpm
